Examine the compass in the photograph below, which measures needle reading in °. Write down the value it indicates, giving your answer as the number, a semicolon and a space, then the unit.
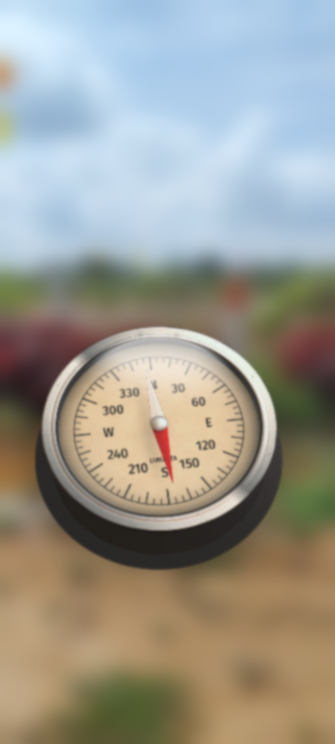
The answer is 175; °
